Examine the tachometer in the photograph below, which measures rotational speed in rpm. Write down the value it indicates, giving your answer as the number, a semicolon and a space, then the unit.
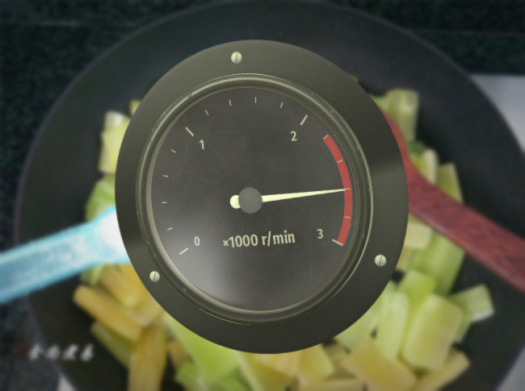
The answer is 2600; rpm
